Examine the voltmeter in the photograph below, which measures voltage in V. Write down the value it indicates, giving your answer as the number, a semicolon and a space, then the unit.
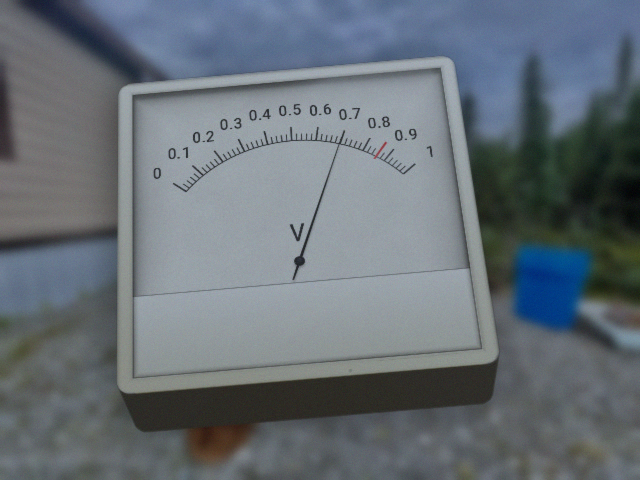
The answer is 0.7; V
